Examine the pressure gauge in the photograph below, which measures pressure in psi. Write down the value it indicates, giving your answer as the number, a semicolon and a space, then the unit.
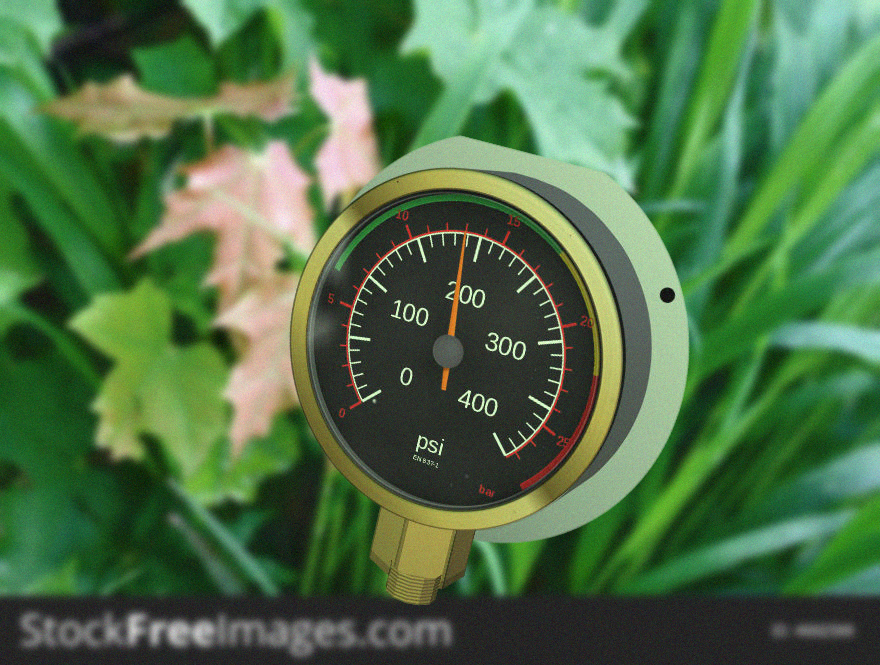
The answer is 190; psi
